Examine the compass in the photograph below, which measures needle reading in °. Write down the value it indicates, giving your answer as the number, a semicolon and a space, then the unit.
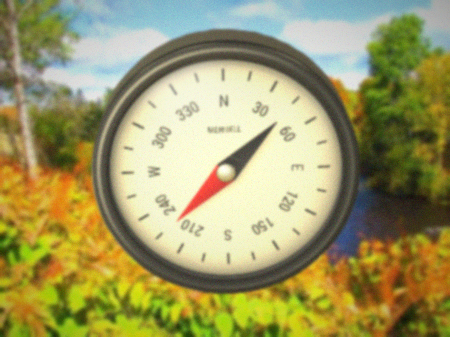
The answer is 225; °
